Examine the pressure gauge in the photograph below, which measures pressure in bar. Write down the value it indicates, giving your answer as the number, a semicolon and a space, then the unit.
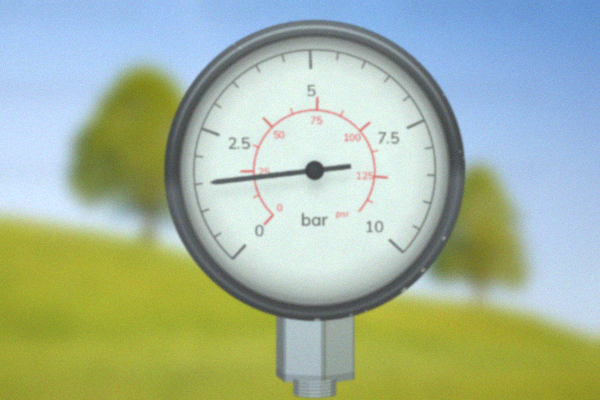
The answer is 1.5; bar
